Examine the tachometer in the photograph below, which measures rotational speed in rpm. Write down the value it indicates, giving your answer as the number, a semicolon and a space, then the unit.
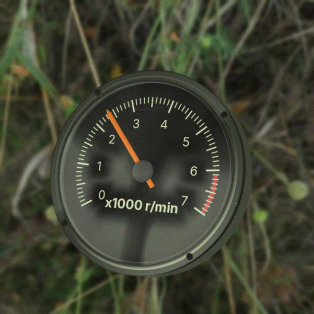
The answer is 2400; rpm
